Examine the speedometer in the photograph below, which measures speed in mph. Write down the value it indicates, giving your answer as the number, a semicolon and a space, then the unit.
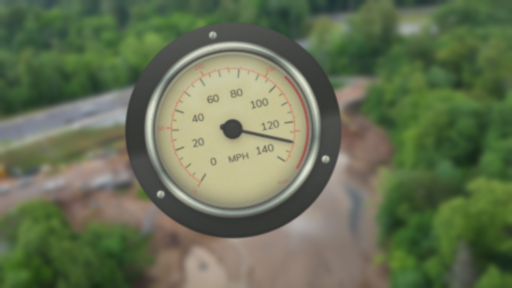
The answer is 130; mph
